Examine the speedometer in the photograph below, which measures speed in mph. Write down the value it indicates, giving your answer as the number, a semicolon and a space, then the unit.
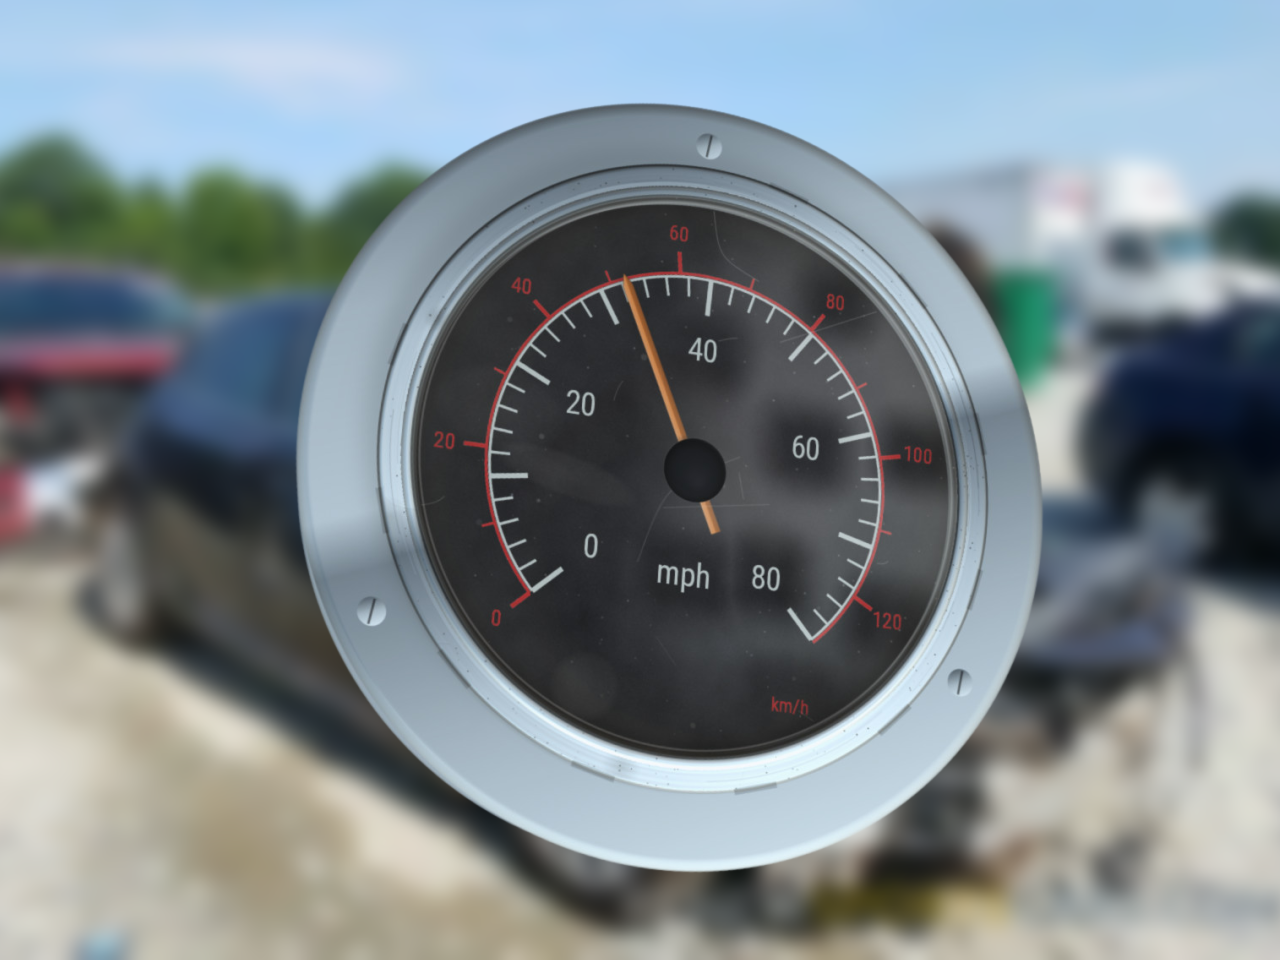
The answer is 32; mph
